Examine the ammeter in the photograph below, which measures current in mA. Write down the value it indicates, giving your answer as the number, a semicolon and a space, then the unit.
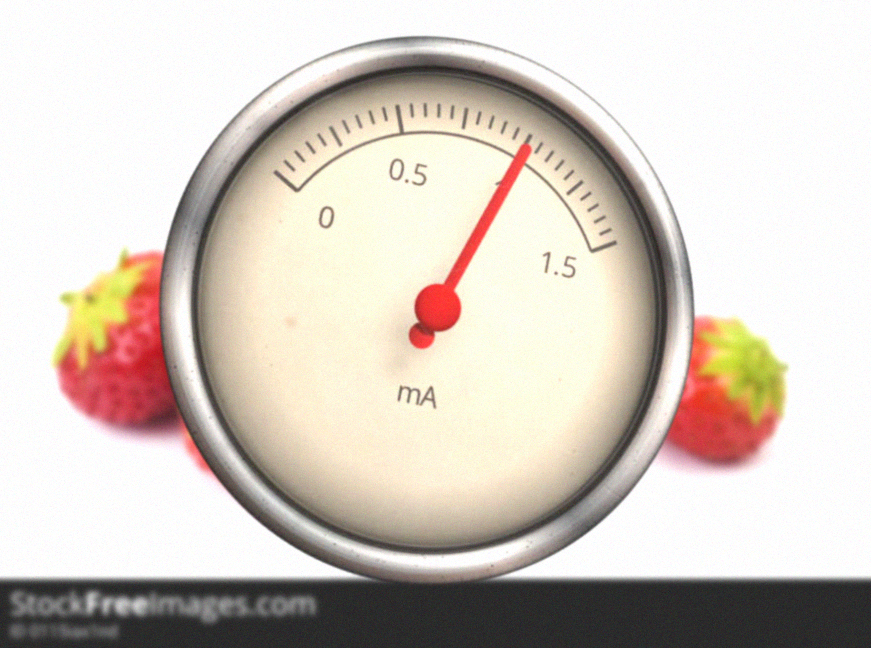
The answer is 1; mA
